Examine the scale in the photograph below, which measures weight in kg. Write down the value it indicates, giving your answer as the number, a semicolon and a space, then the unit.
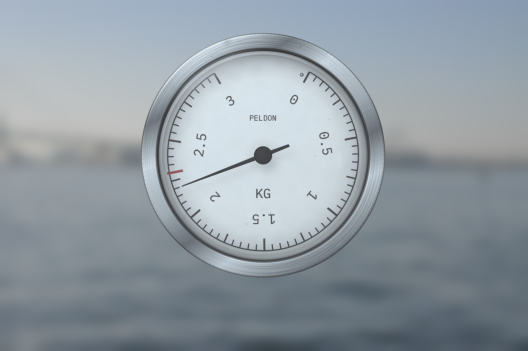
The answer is 2.2; kg
